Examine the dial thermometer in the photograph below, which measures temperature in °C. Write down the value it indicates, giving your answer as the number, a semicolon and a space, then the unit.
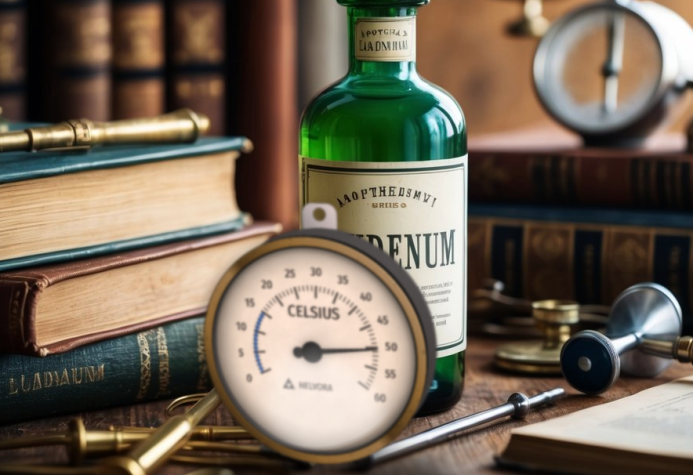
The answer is 50; °C
